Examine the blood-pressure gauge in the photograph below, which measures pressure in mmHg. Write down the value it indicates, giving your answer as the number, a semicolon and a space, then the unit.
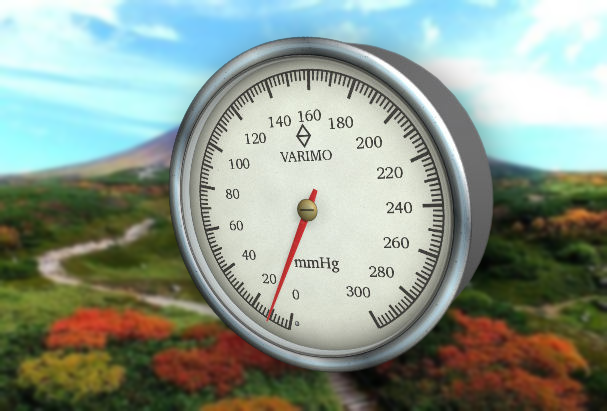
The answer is 10; mmHg
